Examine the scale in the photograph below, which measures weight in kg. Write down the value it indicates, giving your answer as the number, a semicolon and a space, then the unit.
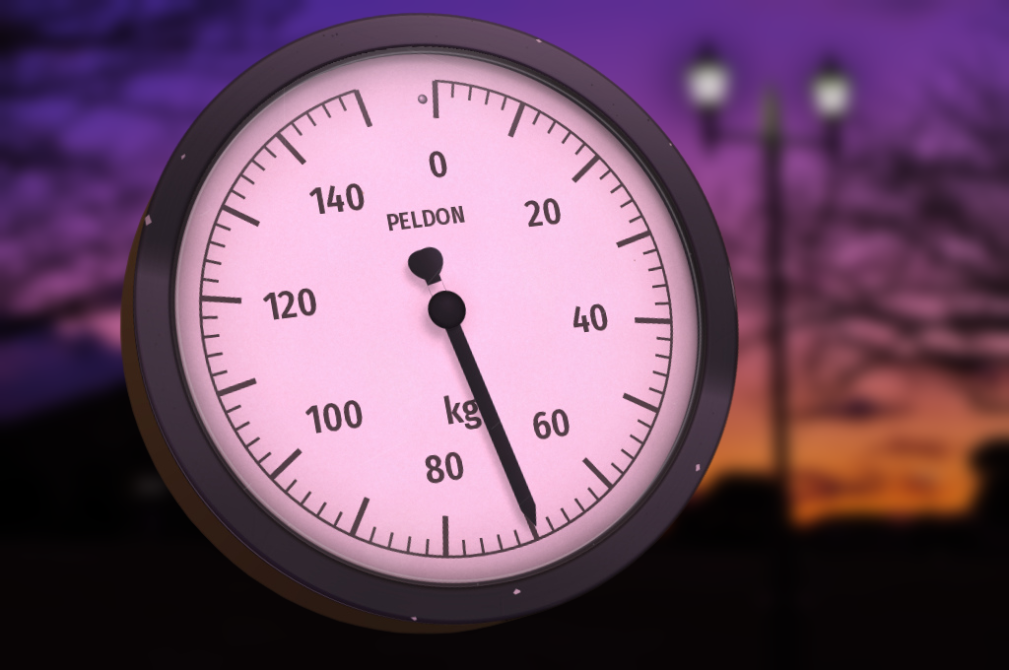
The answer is 70; kg
